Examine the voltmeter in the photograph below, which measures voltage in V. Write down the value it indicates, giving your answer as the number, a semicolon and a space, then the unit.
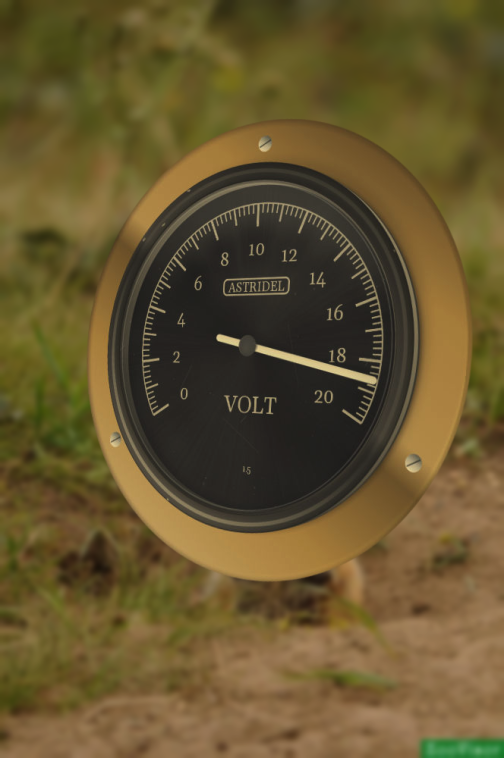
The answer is 18.6; V
